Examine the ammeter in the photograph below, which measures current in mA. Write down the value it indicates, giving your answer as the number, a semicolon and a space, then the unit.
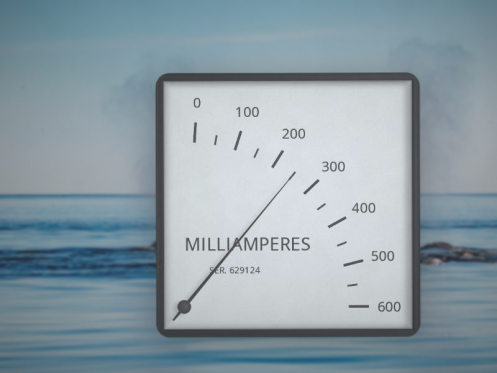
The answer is 250; mA
